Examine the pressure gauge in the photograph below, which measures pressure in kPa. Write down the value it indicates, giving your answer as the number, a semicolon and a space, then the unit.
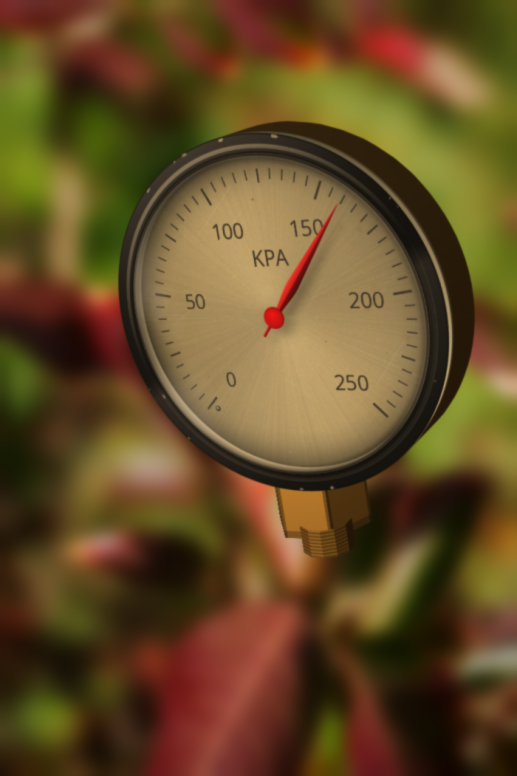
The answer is 160; kPa
